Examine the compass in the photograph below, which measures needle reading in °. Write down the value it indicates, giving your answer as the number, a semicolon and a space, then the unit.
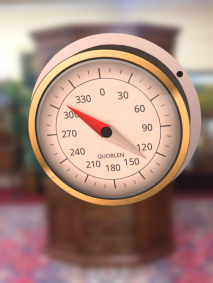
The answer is 310; °
